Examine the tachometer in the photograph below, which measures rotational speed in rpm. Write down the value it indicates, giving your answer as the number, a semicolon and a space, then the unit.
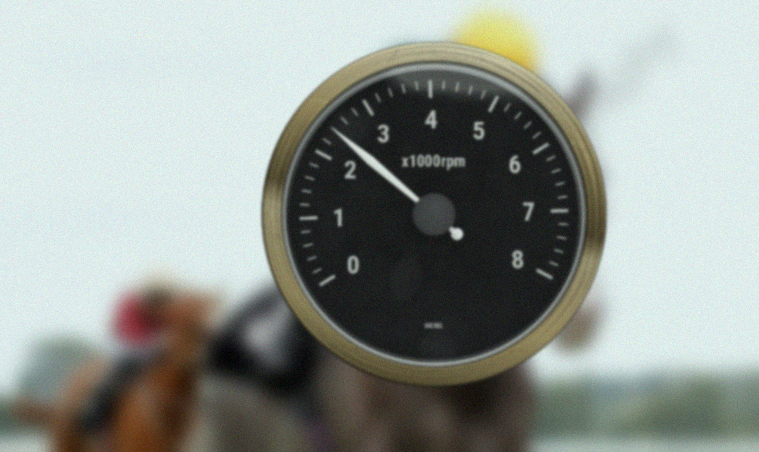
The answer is 2400; rpm
